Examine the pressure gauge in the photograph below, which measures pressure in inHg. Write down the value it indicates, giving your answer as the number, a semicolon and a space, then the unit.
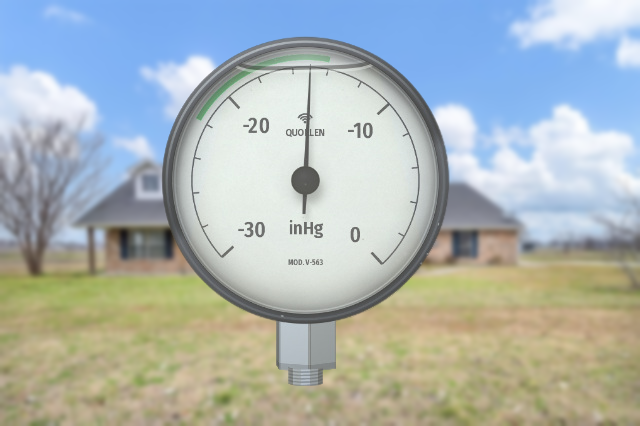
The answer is -15; inHg
